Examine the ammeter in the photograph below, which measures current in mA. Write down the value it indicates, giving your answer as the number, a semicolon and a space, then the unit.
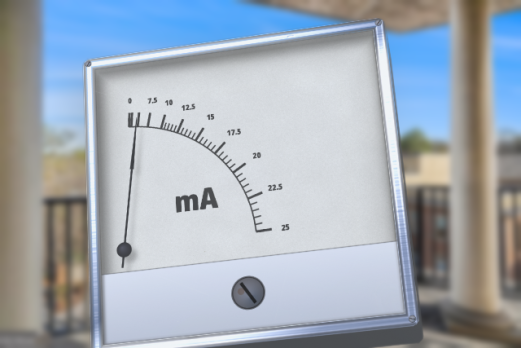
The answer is 5; mA
